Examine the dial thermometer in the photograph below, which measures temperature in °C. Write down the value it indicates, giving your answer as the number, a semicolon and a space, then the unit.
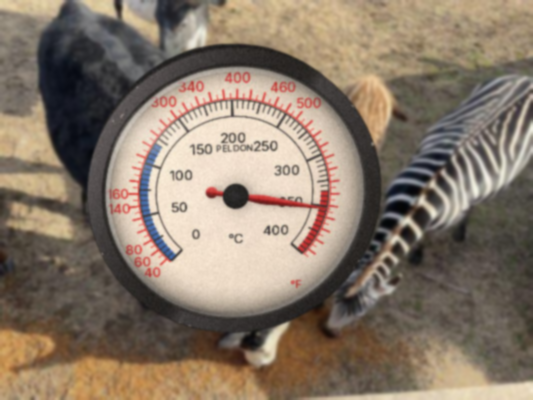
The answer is 350; °C
